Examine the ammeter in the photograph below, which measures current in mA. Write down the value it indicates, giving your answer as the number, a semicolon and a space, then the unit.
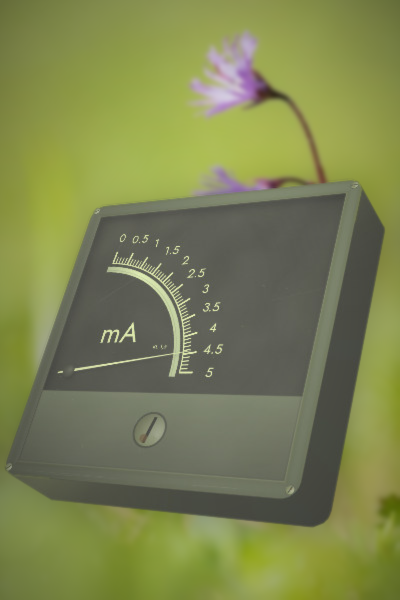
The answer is 4.5; mA
